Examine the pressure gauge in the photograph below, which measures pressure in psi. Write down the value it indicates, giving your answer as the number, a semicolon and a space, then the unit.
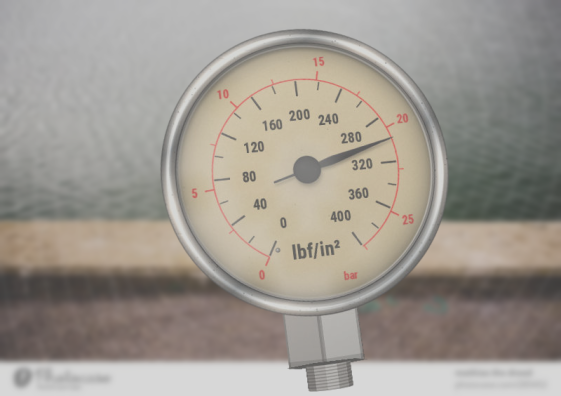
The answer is 300; psi
